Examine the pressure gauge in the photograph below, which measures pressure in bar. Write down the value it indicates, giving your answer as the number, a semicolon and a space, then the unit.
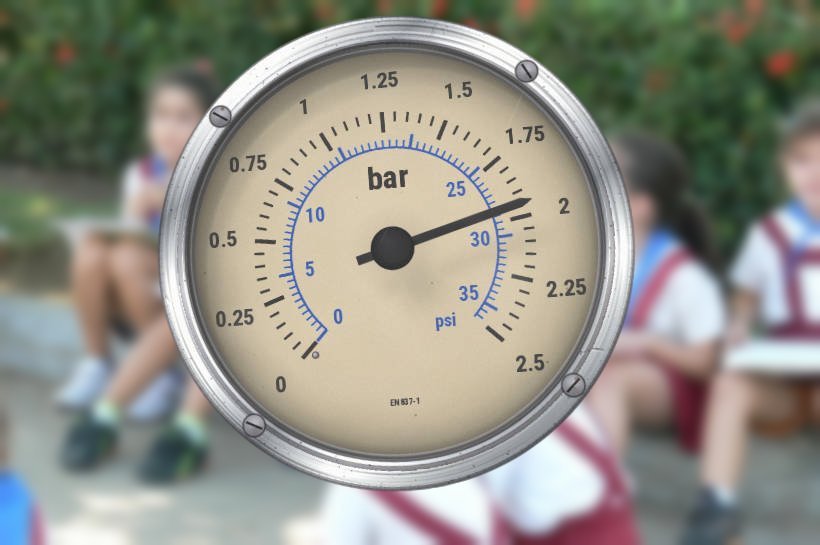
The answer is 1.95; bar
